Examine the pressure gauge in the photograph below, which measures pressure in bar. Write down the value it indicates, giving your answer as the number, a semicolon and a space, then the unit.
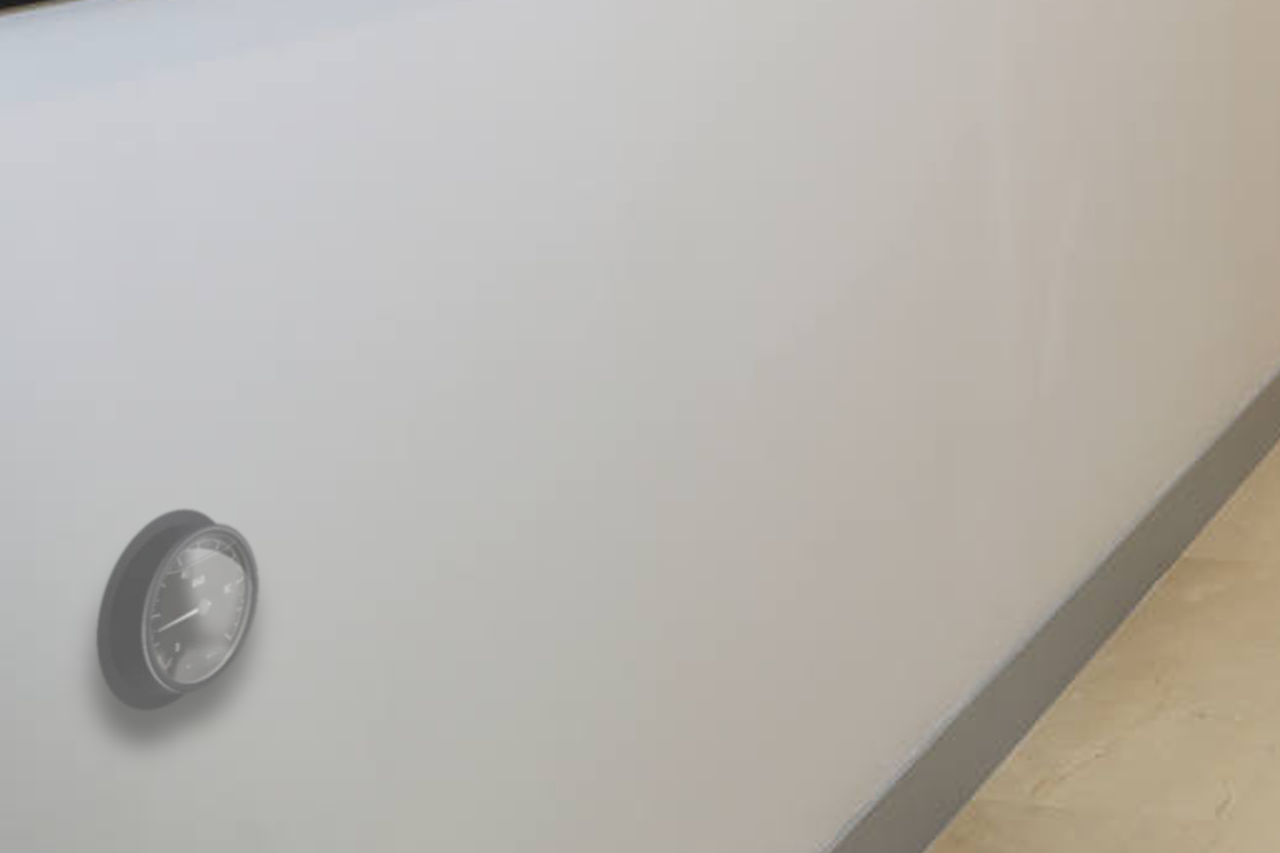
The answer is 15; bar
